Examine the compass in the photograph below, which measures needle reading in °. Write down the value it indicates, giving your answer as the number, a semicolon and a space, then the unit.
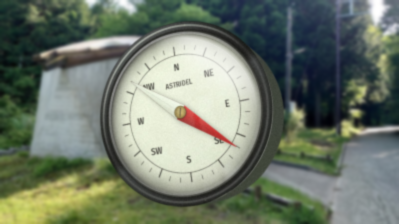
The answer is 130; °
